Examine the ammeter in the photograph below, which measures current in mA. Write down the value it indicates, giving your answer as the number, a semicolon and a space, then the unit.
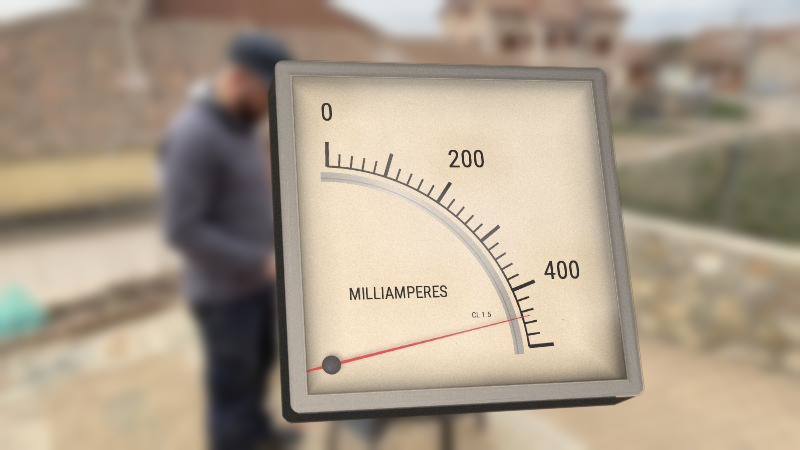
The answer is 450; mA
